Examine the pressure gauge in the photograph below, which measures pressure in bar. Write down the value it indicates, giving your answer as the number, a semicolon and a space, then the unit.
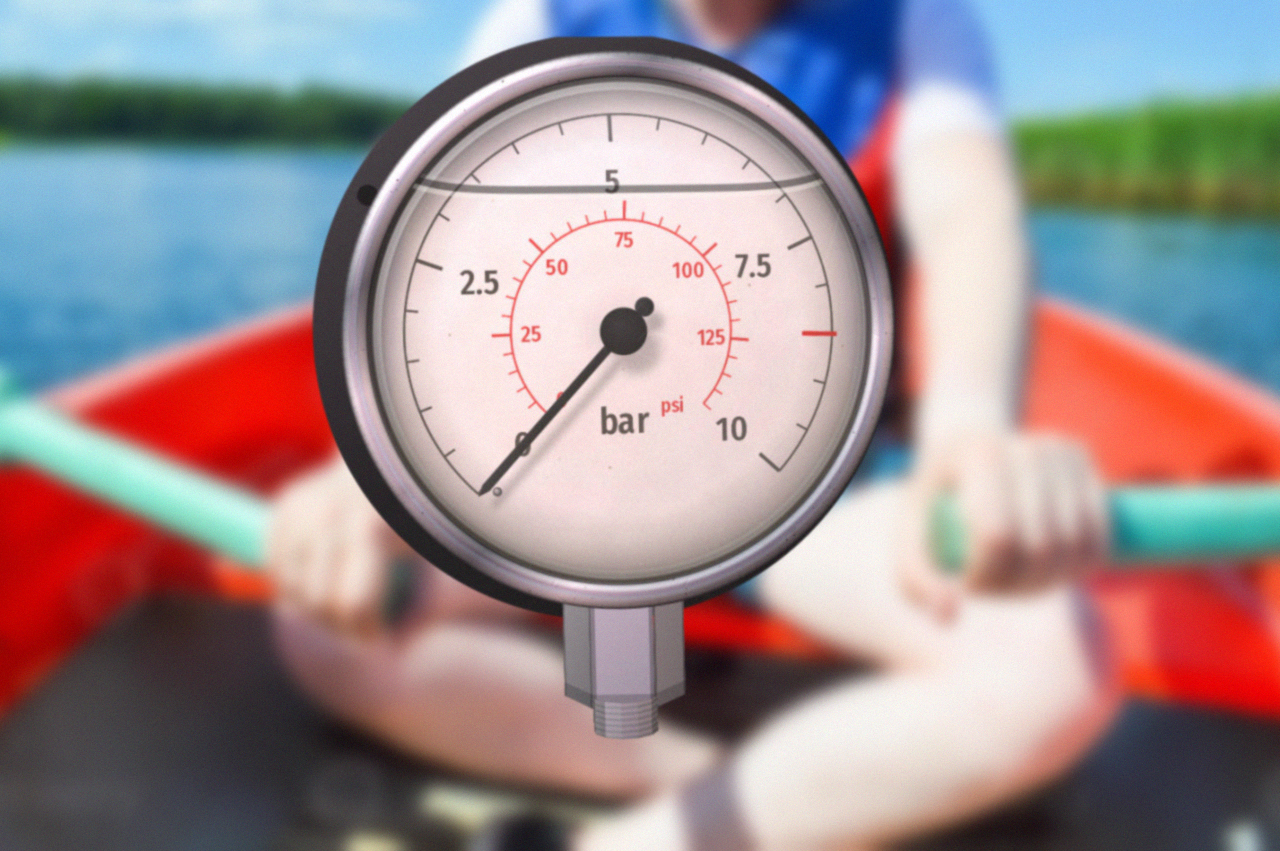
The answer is 0; bar
